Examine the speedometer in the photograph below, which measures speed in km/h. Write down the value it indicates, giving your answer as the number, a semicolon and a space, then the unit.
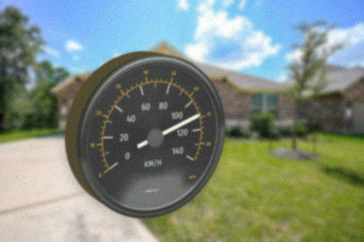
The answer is 110; km/h
